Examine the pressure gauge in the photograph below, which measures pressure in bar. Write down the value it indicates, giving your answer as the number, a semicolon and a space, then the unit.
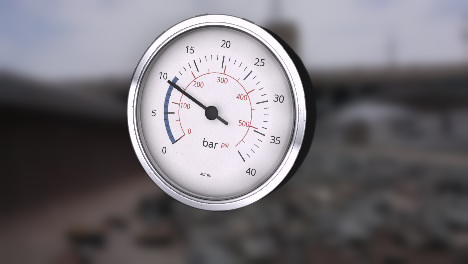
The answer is 10; bar
